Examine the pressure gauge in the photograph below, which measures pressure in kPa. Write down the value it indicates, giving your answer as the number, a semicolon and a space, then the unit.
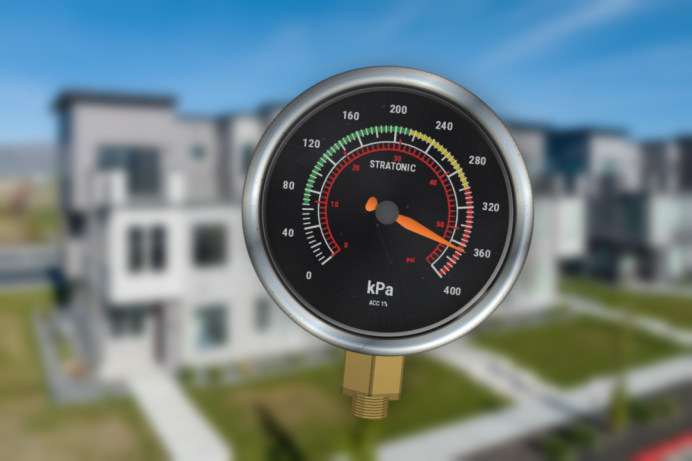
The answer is 365; kPa
